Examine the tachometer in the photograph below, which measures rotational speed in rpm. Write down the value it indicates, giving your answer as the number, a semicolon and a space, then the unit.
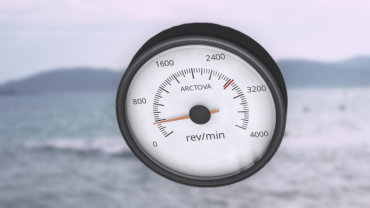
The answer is 400; rpm
